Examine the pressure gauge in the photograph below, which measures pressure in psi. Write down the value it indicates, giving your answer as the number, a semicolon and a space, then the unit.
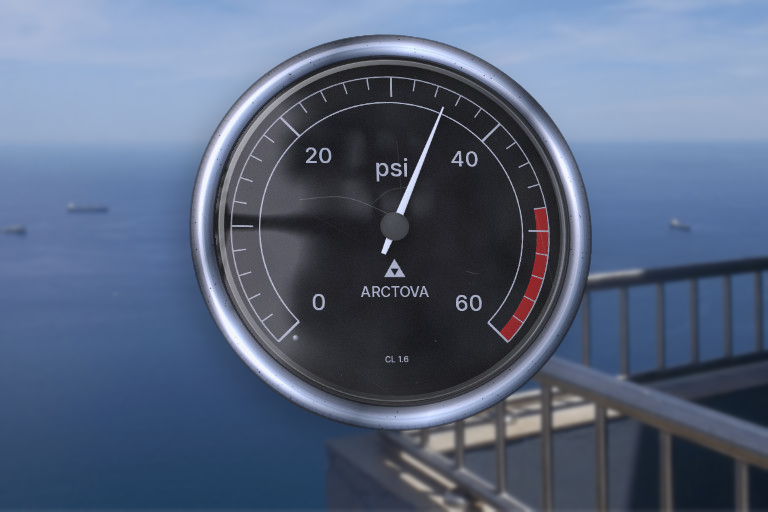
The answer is 35; psi
